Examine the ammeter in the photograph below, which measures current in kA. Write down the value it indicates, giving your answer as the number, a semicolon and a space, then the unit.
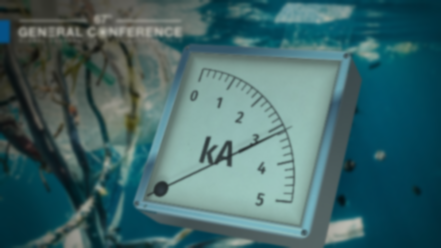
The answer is 3.2; kA
